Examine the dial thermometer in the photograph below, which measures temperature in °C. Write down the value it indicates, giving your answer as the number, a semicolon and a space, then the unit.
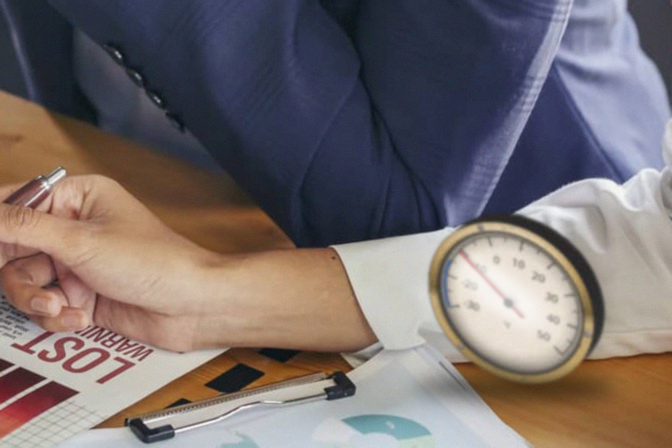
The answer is -10; °C
